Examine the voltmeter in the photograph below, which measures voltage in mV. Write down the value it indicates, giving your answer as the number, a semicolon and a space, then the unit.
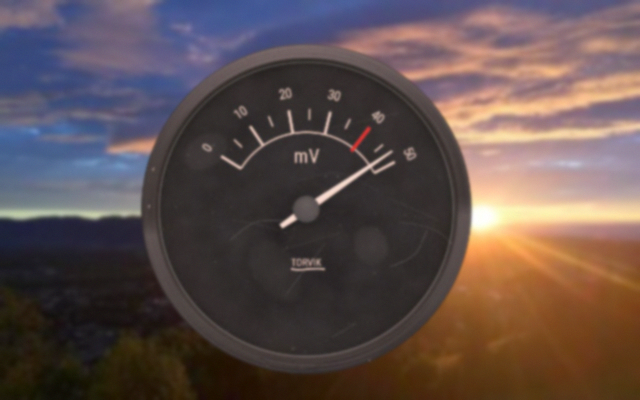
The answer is 47.5; mV
